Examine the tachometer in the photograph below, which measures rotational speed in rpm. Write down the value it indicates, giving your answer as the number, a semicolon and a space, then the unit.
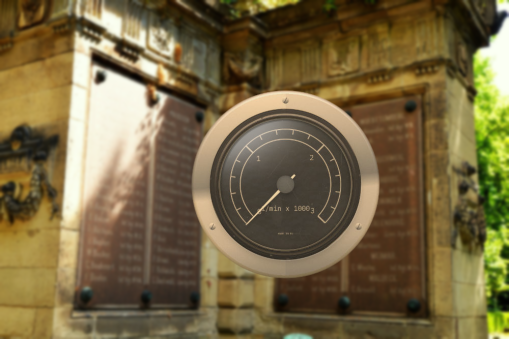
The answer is 0; rpm
